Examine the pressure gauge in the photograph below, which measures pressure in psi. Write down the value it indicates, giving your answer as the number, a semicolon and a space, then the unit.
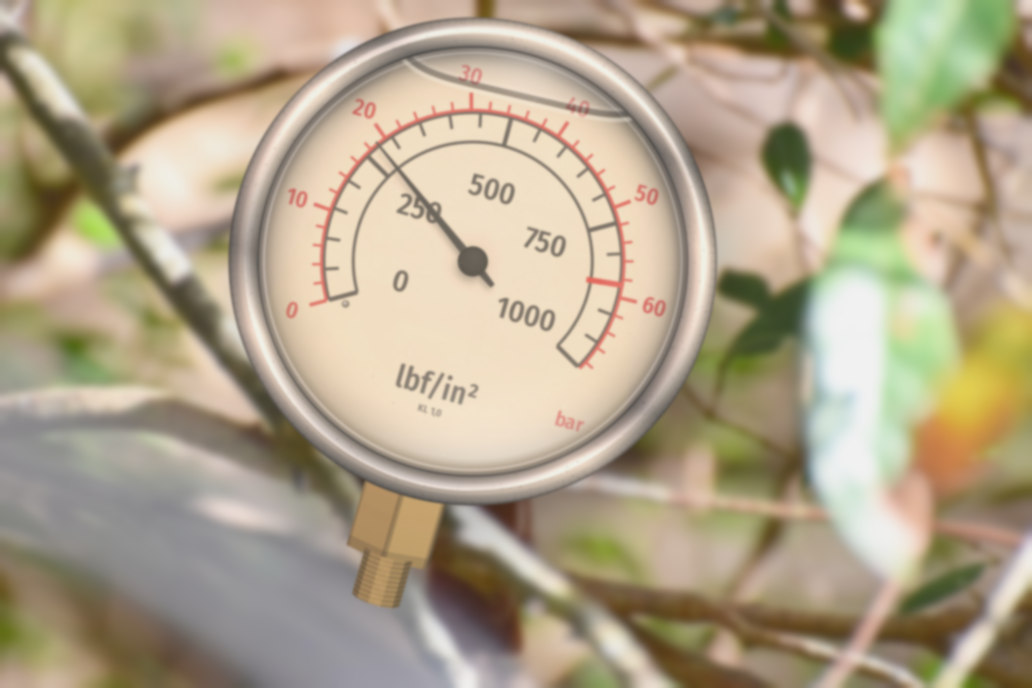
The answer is 275; psi
